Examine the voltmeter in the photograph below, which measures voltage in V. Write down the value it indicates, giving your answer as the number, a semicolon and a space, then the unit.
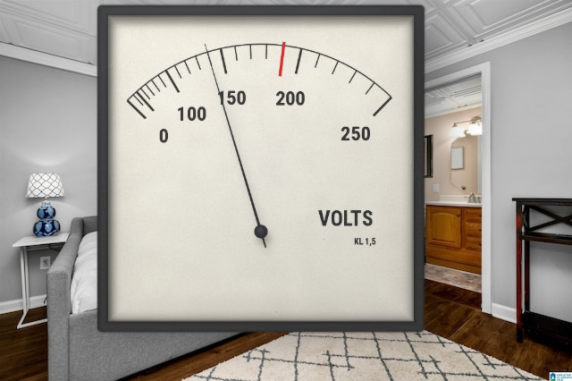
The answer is 140; V
